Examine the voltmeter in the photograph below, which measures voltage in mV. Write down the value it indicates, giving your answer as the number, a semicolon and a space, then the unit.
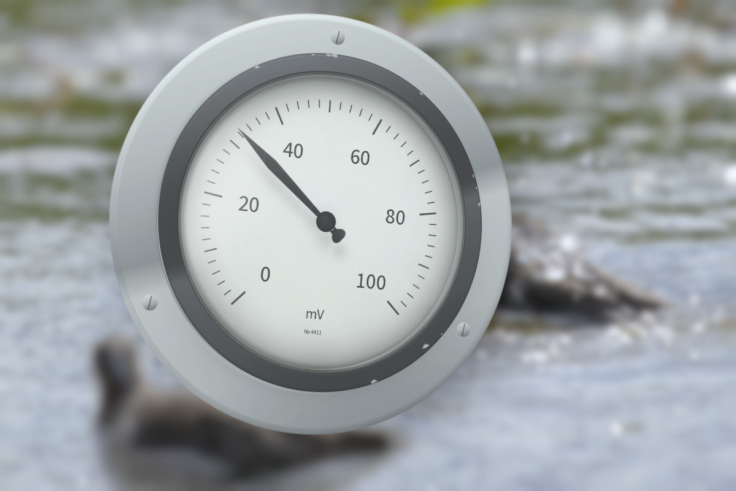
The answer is 32; mV
